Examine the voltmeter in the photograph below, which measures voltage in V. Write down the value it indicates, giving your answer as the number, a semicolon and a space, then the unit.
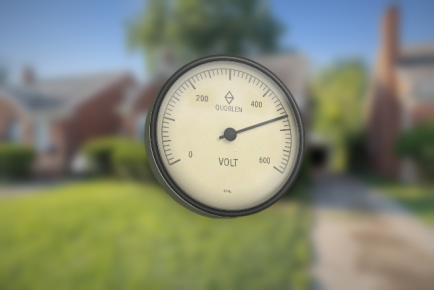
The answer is 470; V
